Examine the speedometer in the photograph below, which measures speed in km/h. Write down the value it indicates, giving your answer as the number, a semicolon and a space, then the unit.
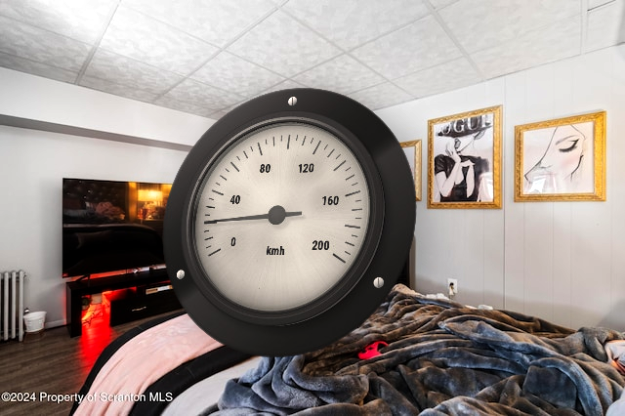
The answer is 20; km/h
